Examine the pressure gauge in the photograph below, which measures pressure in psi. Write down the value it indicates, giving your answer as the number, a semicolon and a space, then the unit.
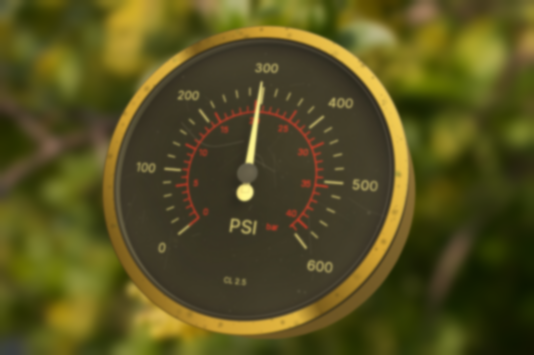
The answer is 300; psi
